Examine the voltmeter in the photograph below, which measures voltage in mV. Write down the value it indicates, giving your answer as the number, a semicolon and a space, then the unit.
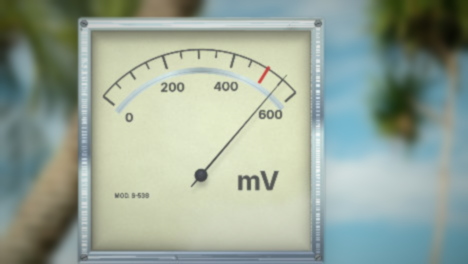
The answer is 550; mV
